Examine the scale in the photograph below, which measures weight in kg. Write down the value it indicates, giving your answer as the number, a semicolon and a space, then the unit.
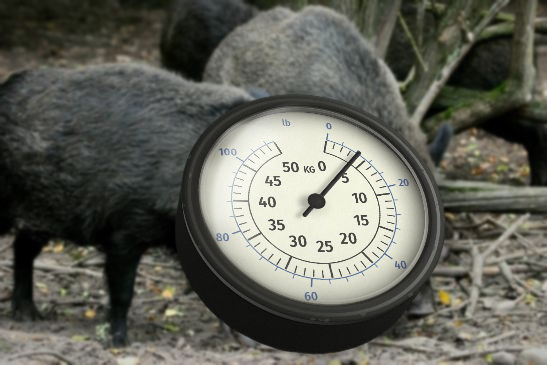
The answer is 4; kg
